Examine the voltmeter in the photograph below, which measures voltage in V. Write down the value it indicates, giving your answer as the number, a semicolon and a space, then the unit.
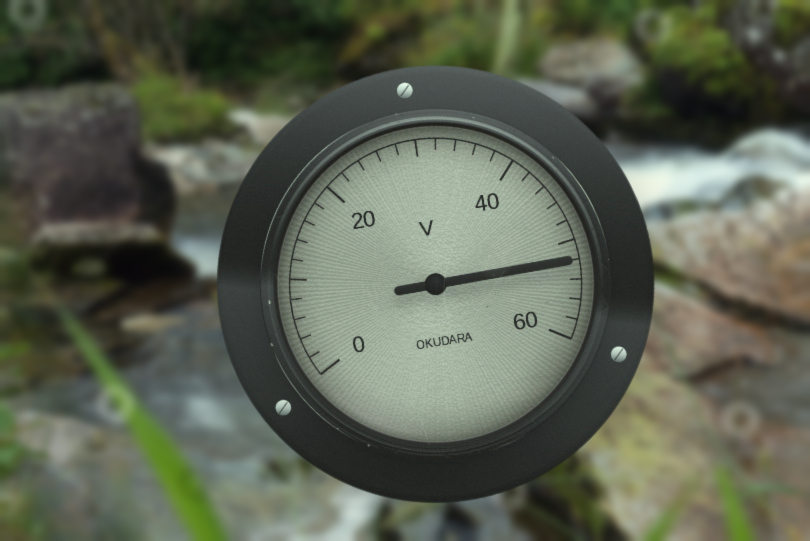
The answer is 52; V
